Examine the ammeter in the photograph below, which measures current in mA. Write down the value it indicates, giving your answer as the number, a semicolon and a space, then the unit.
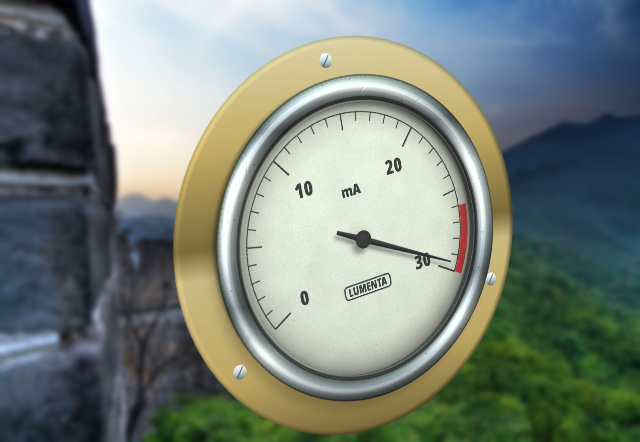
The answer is 29.5; mA
